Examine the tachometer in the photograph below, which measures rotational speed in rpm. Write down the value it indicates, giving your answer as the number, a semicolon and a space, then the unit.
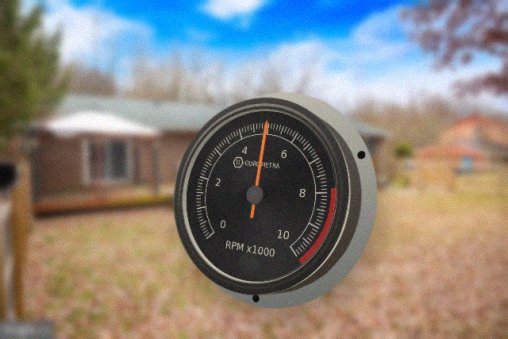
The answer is 5000; rpm
